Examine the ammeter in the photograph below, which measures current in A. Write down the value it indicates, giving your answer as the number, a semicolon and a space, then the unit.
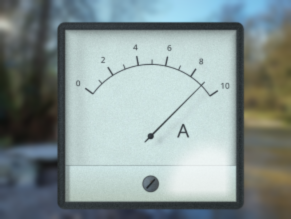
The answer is 9; A
